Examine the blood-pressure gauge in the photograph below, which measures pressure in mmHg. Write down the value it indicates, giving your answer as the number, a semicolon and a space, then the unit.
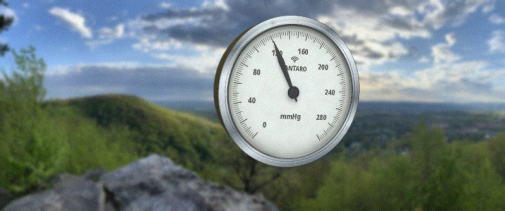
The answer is 120; mmHg
